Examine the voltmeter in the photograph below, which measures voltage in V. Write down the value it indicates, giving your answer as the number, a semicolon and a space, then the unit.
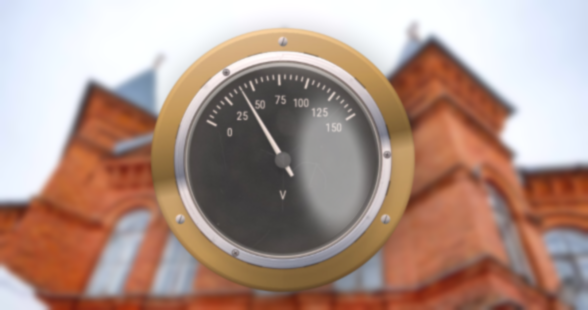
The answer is 40; V
